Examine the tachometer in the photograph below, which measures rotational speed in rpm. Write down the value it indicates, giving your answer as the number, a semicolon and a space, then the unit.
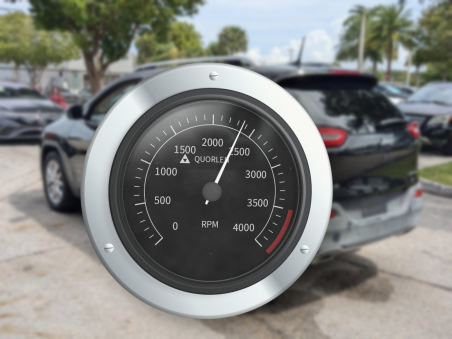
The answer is 2350; rpm
